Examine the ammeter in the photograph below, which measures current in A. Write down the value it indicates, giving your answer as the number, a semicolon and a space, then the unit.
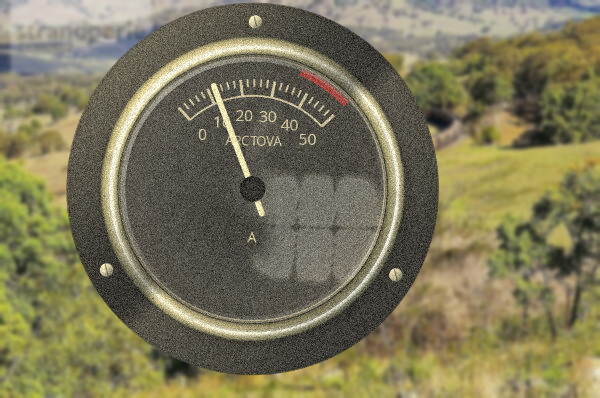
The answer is 12; A
